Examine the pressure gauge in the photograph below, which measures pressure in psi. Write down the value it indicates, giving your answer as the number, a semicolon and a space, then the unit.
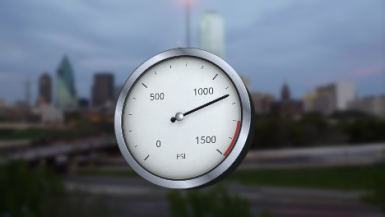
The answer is 1150; psi
